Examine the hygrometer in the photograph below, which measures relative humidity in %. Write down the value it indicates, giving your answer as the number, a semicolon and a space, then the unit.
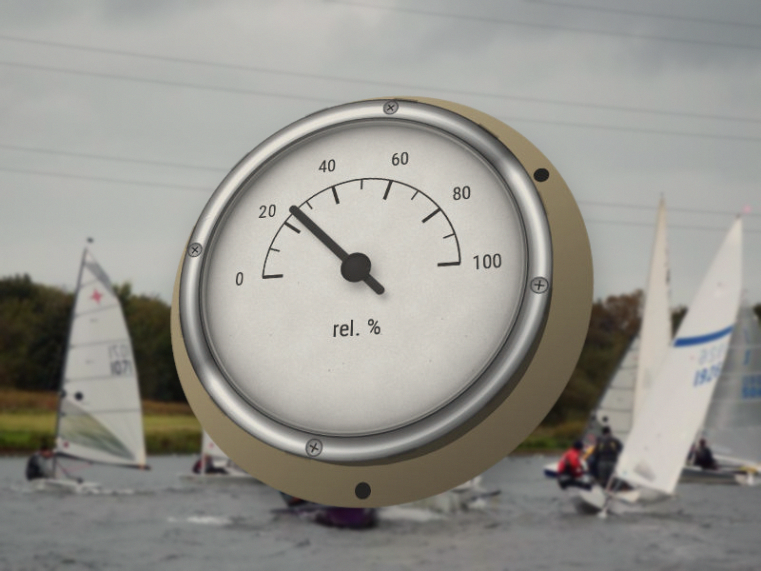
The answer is 25; %
